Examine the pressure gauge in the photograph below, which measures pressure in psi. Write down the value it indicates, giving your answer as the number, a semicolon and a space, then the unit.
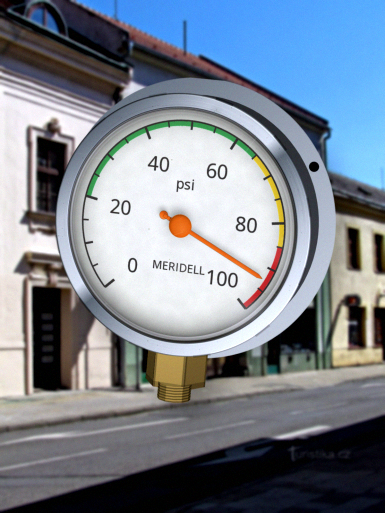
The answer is 92.5; psi
